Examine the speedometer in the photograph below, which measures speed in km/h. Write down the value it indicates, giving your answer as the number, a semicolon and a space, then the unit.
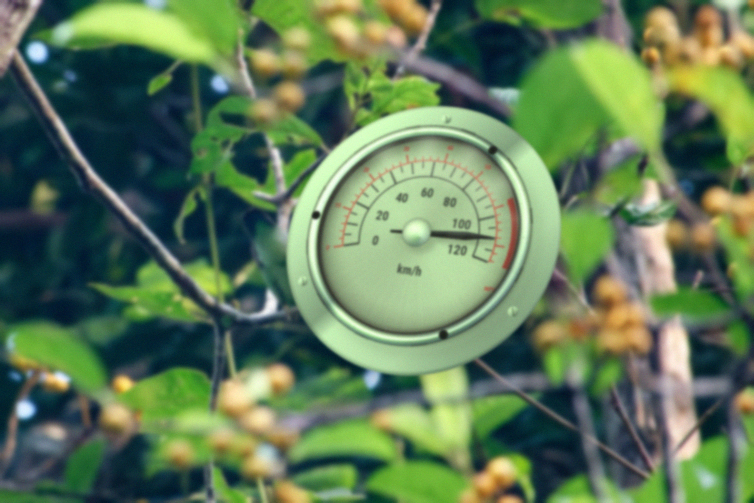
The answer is 110; km/h
